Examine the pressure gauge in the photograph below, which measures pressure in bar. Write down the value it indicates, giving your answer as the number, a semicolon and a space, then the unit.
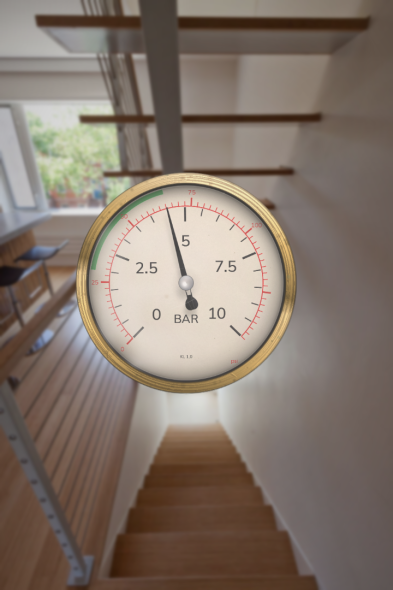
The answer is 4.5; bar
